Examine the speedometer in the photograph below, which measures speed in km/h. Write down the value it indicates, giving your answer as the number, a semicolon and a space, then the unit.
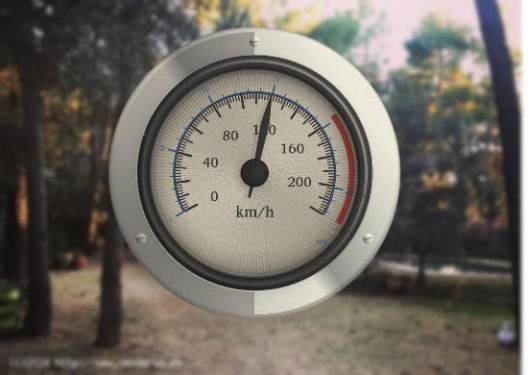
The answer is 120; km/h
